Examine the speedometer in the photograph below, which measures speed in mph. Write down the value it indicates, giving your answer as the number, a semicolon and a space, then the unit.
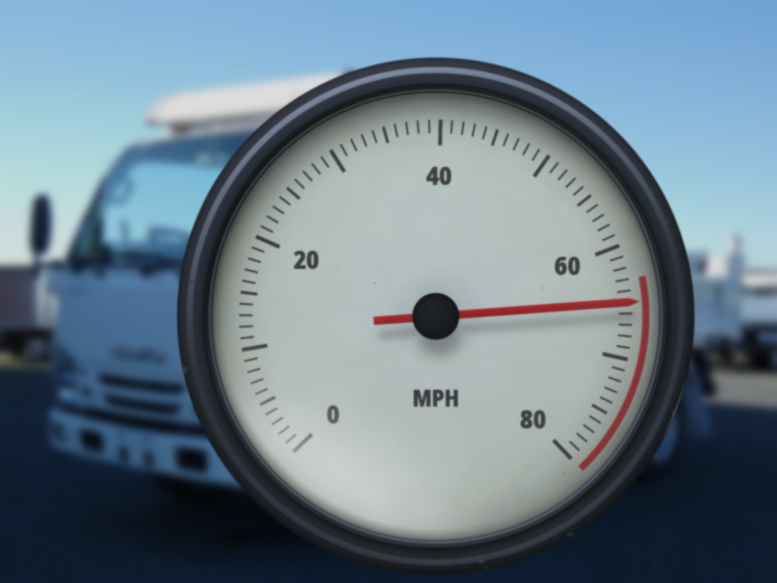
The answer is 65; mph
